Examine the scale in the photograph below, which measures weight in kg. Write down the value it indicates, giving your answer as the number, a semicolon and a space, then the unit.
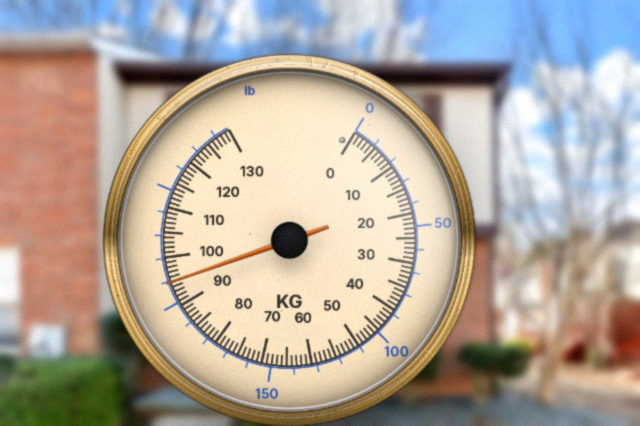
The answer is 95; kg
